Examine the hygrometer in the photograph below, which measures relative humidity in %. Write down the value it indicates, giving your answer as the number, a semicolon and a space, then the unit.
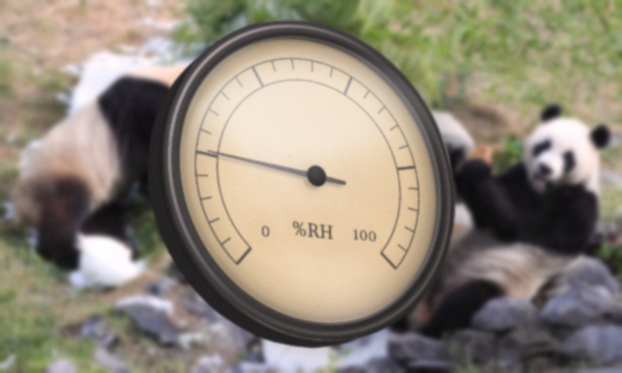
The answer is 20; %
